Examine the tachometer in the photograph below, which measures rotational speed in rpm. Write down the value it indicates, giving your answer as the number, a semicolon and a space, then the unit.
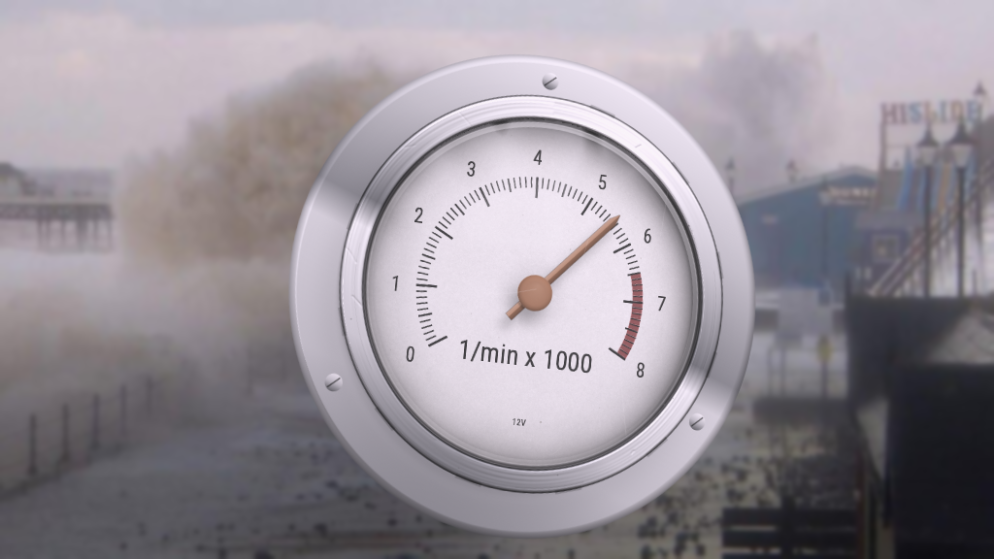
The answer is 5500; rpm
